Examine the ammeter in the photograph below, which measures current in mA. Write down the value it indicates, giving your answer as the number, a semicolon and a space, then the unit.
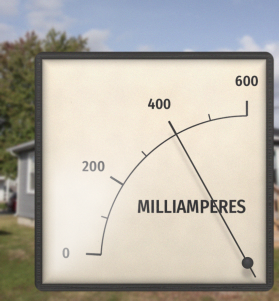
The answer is 400; mA
